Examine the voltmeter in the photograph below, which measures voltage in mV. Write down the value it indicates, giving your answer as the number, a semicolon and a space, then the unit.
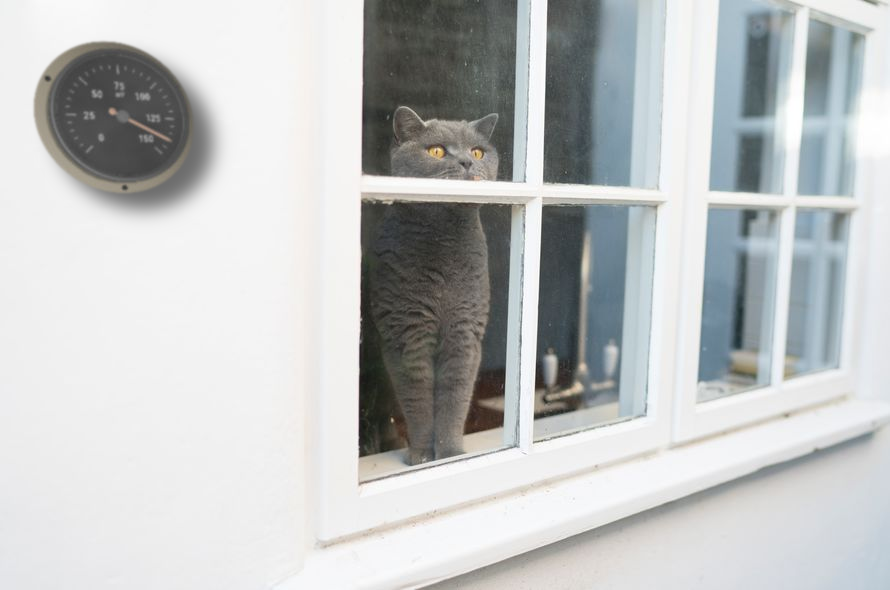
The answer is 140; mV
